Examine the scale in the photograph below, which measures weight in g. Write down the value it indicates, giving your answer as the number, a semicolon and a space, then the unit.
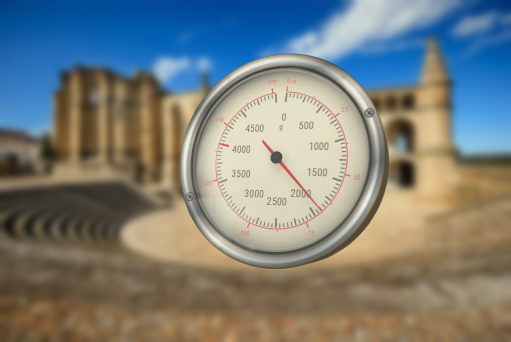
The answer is 1900; g
